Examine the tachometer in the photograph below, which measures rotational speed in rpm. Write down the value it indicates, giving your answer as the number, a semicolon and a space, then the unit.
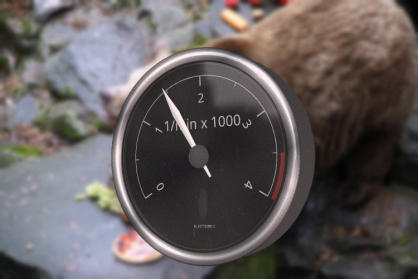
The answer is 1500; rpm
